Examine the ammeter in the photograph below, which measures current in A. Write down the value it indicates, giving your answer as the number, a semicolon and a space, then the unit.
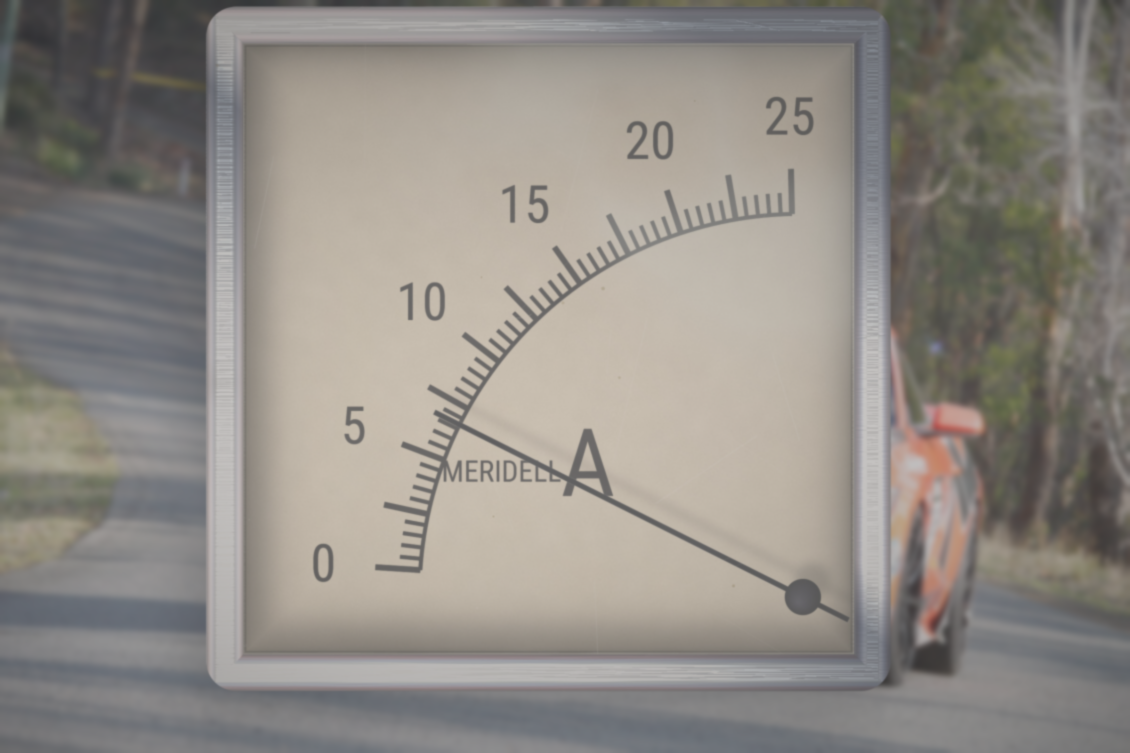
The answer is 6.75; A
